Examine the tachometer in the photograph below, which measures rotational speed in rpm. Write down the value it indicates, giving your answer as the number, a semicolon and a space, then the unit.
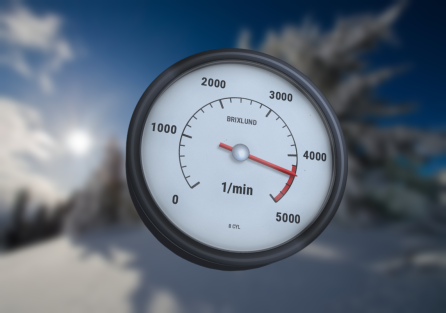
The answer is 4400; rpm
